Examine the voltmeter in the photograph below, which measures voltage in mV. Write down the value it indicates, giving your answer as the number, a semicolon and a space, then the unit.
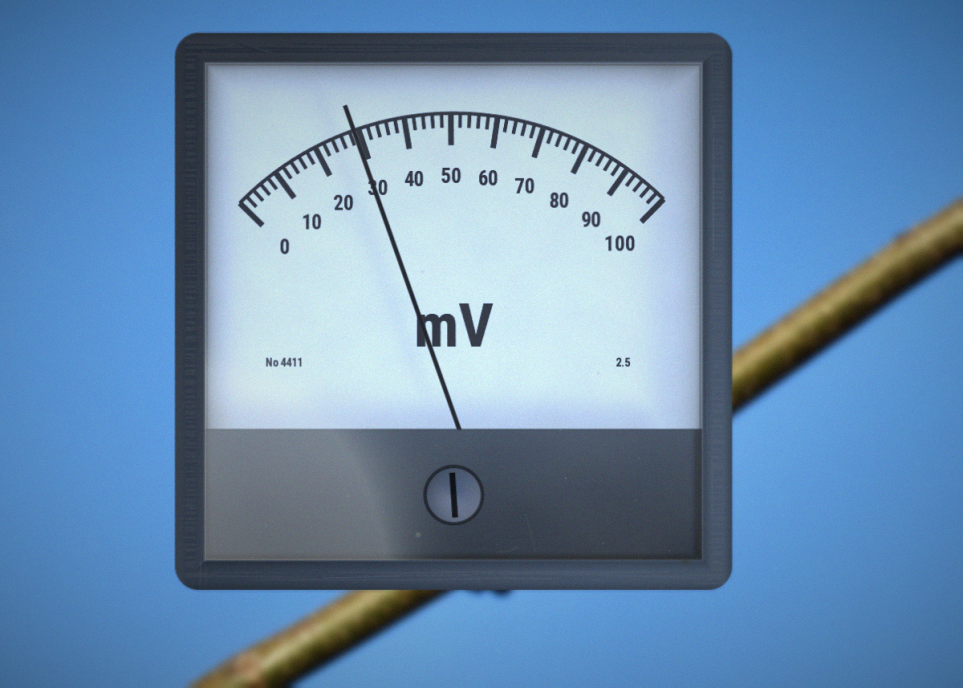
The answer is 29; mV
